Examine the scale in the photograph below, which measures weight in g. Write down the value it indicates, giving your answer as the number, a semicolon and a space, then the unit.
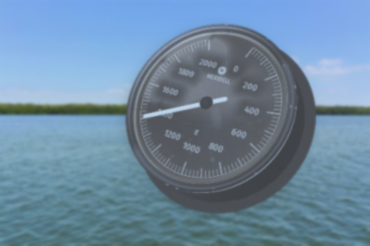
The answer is 1400; g
